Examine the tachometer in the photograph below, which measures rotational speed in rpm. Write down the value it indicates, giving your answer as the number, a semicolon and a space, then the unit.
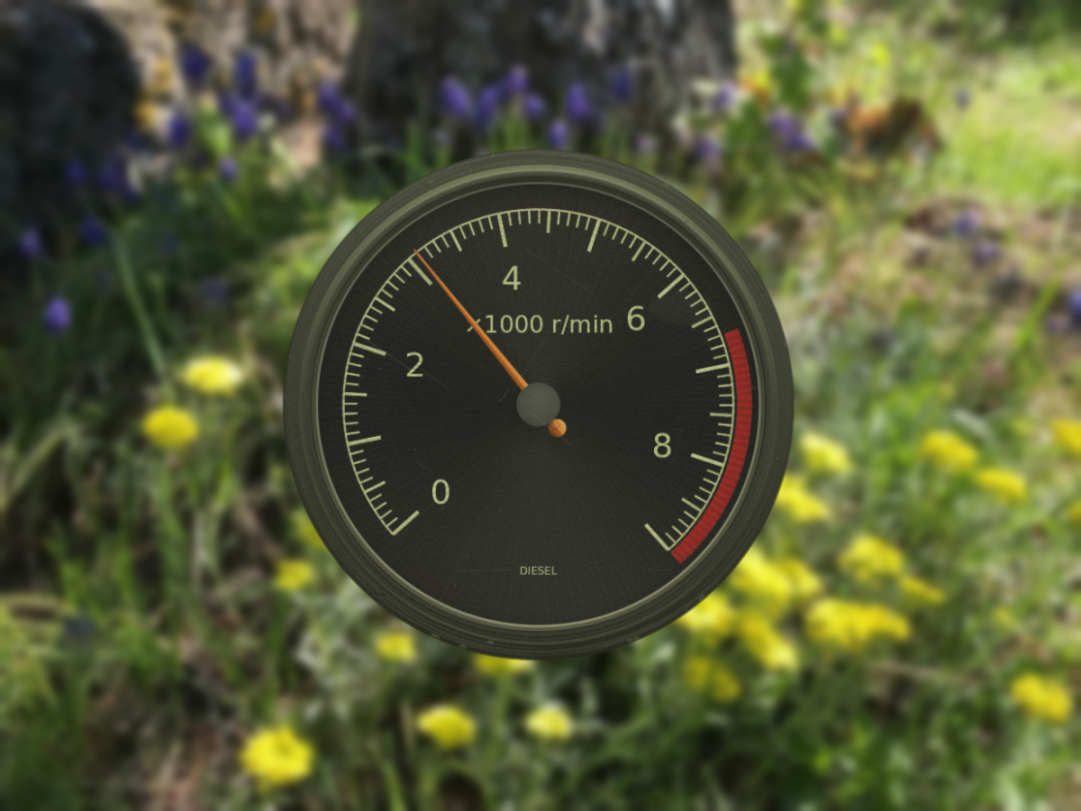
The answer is 3100; rpm
